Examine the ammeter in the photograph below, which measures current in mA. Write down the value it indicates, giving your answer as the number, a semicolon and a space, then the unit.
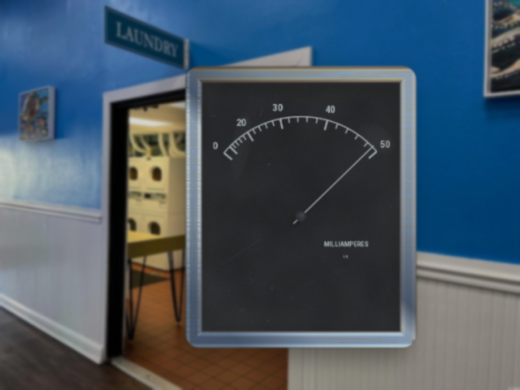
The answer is 49; mA
